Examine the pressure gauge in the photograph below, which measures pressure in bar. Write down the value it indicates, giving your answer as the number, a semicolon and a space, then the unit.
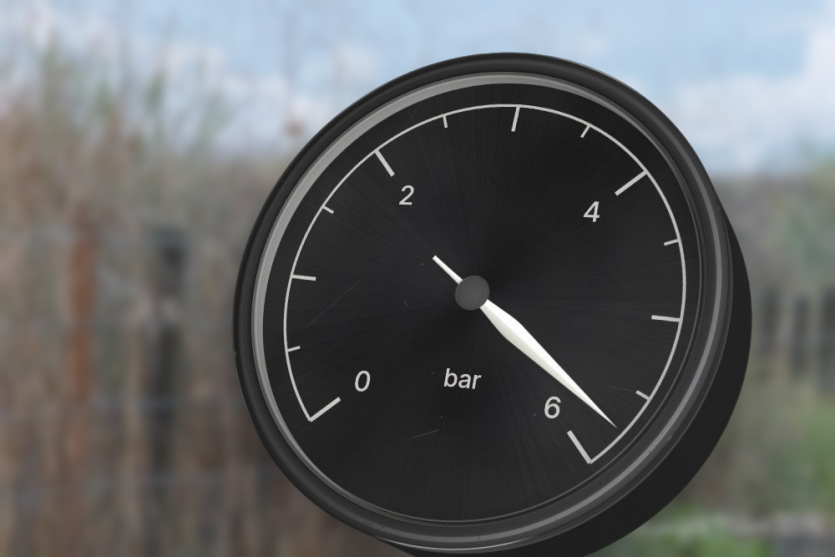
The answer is 5.75; bar
